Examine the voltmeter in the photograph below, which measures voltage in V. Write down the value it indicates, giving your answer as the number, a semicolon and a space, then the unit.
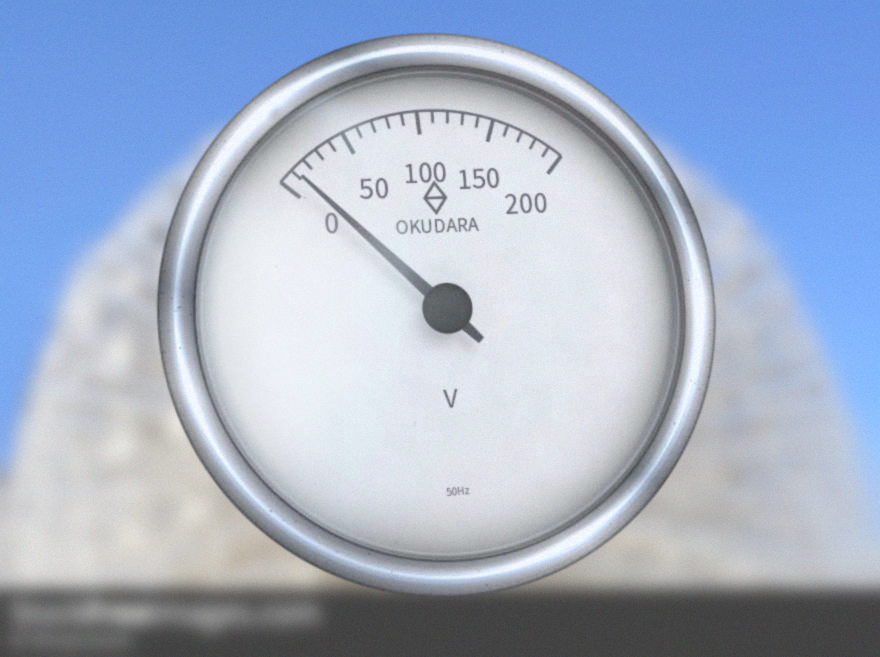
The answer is 10; V
